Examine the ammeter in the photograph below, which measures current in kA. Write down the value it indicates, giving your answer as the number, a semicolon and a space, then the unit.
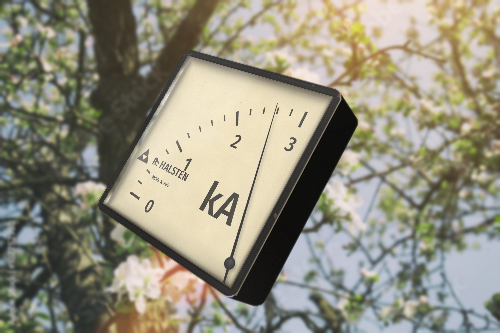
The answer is 2.6; kA
